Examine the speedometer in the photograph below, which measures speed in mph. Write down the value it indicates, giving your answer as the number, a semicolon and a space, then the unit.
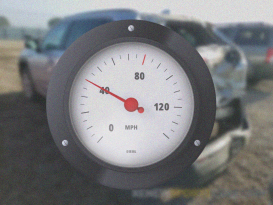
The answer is 40; mph
